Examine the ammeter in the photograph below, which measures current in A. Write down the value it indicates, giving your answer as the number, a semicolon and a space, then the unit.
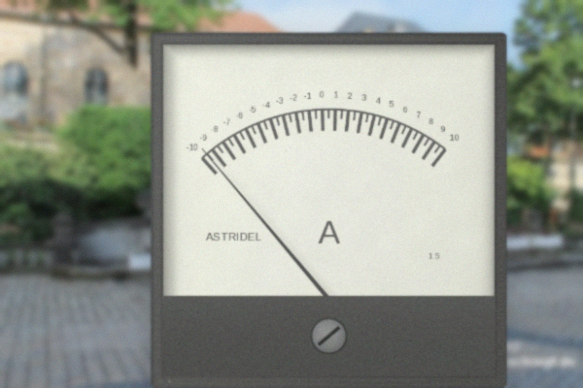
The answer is -9.5; A
